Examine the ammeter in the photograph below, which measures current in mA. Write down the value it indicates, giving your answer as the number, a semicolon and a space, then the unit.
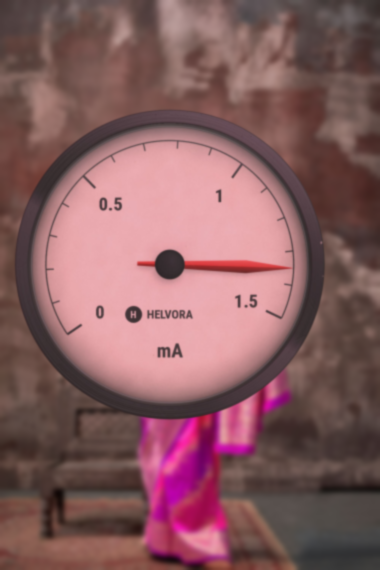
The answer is 1.35; mA
